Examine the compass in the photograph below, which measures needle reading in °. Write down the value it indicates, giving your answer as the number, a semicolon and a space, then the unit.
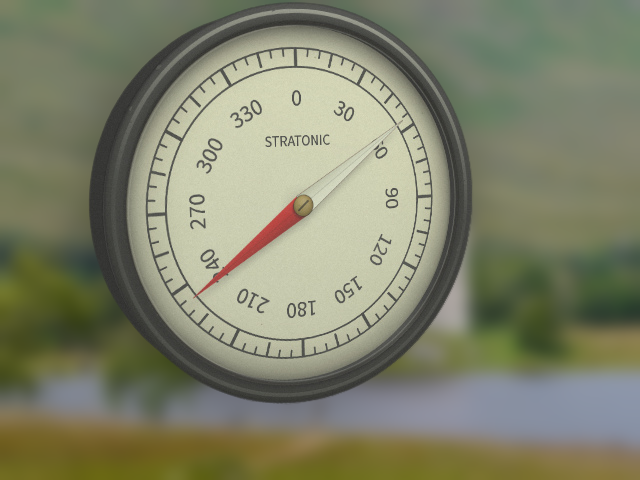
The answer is 235; °
